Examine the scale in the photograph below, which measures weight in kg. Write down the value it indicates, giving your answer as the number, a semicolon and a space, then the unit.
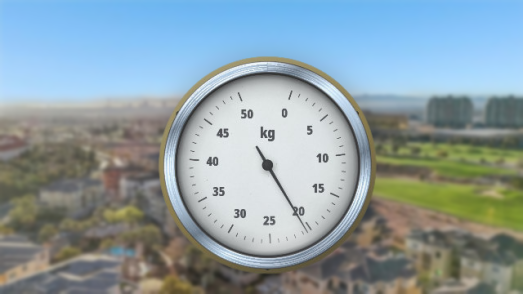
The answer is 20.5; kg
